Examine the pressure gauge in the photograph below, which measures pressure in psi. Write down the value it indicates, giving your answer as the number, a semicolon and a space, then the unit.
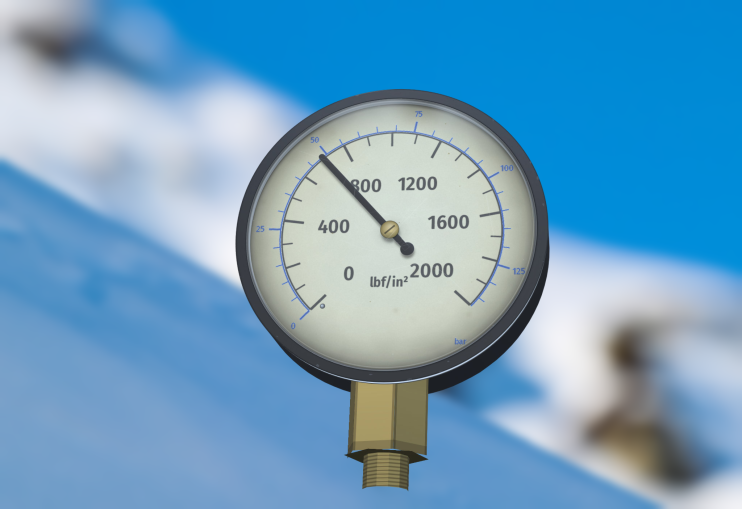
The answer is 700; psi
